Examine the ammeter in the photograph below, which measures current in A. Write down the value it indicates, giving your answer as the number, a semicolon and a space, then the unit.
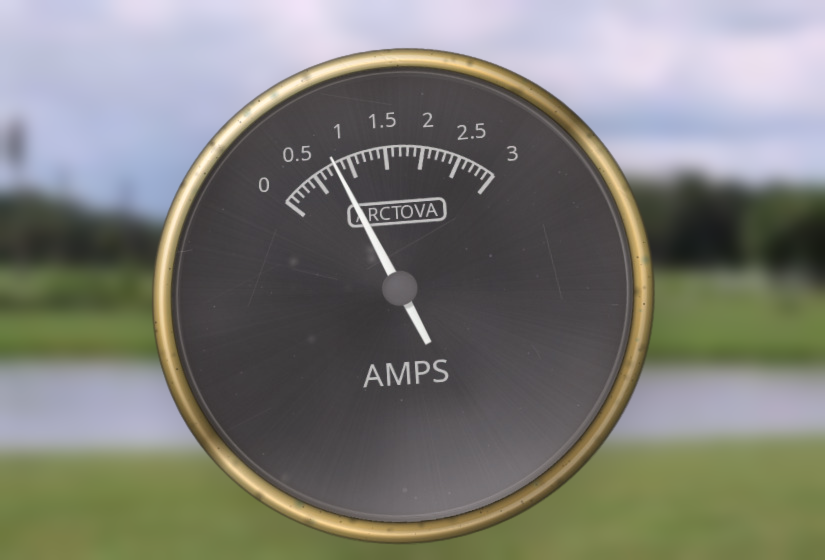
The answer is 0.8; A
